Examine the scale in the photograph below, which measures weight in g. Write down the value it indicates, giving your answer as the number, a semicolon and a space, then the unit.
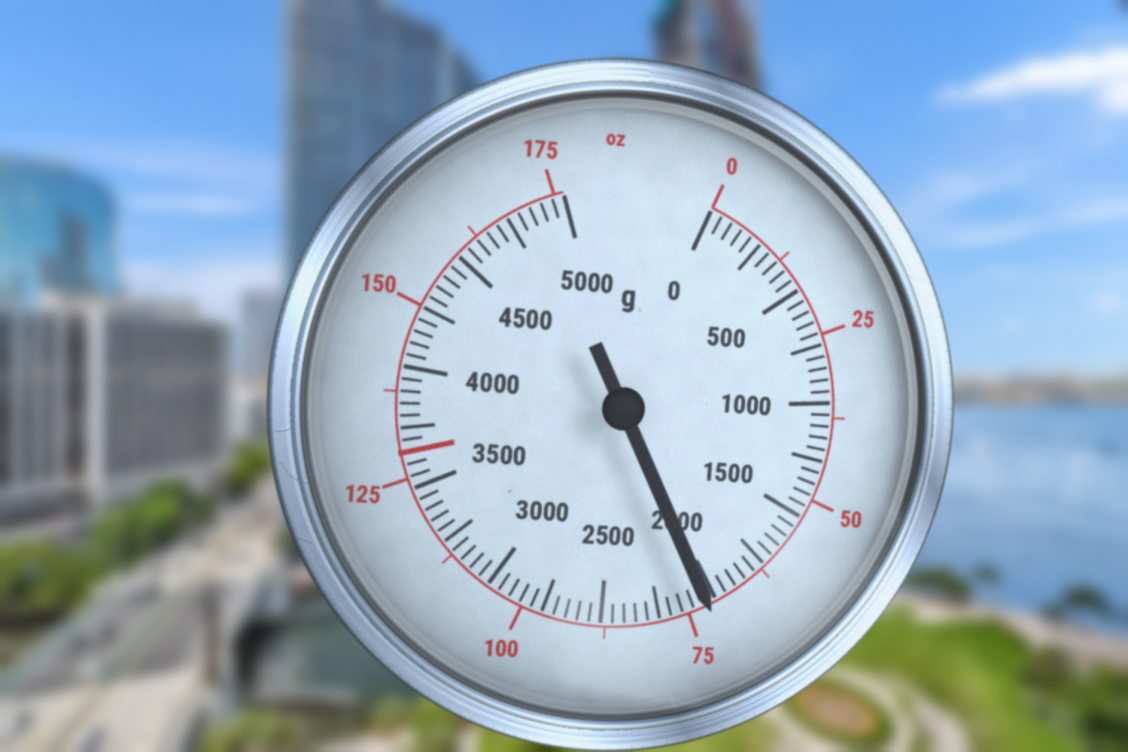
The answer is 2050; g
